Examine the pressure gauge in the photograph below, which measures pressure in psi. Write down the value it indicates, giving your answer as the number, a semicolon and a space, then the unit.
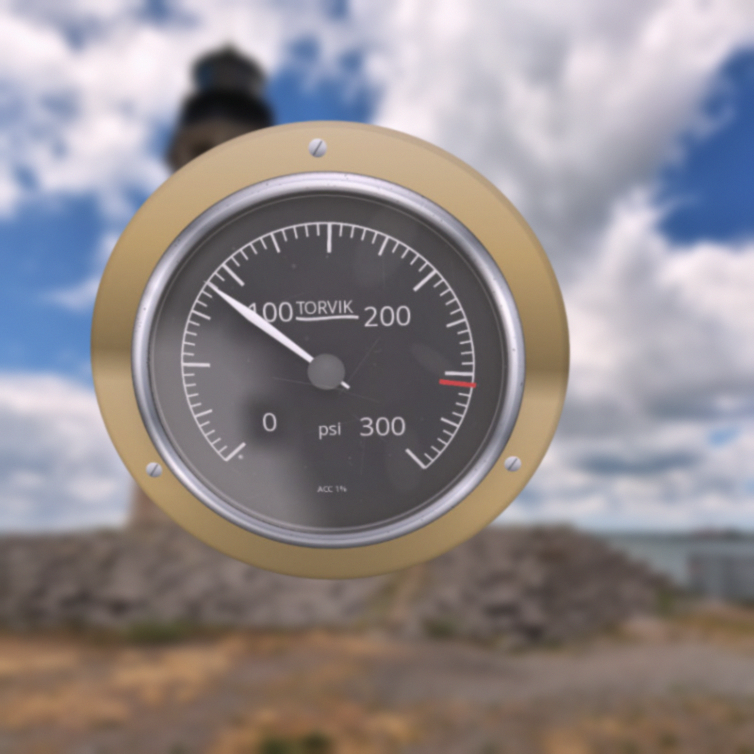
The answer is 90; psi
